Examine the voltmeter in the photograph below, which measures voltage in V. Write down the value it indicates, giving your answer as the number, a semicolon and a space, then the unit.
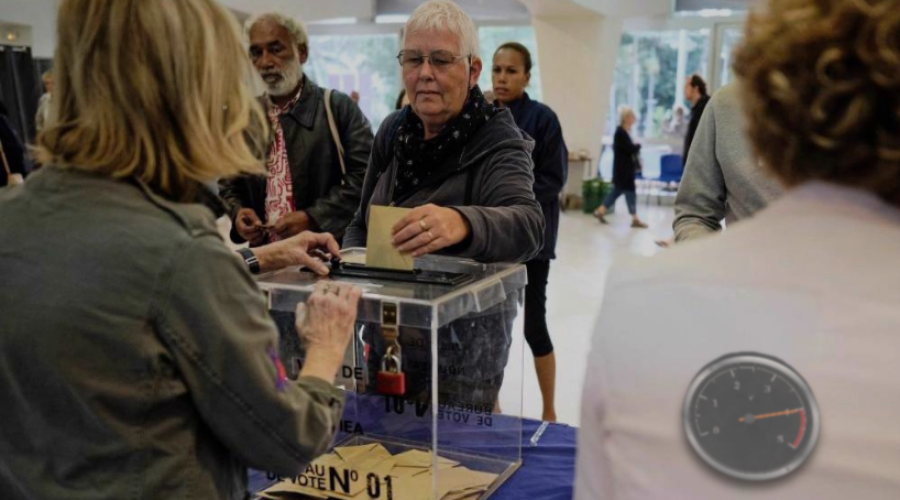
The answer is 4; V
